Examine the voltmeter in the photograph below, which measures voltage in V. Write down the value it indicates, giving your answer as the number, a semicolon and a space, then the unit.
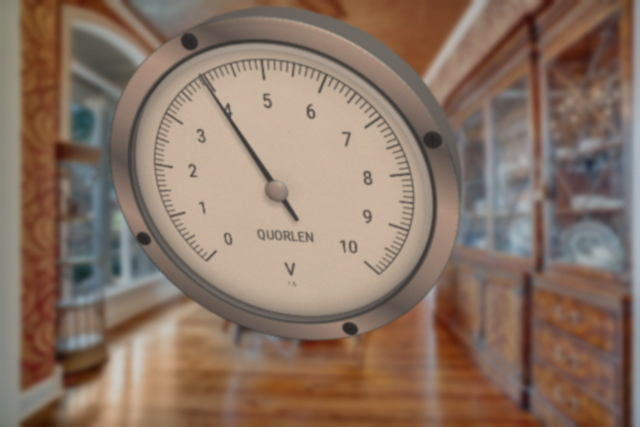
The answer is 4; V
